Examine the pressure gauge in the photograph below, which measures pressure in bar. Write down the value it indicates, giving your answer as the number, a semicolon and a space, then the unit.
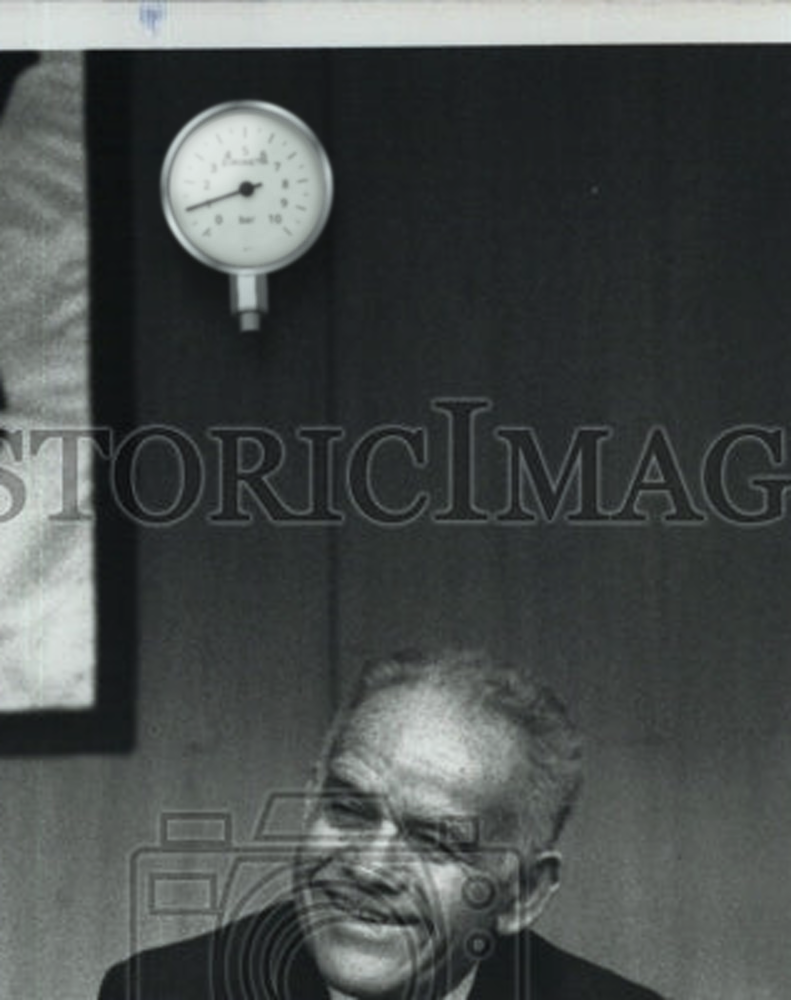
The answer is 1; bar
